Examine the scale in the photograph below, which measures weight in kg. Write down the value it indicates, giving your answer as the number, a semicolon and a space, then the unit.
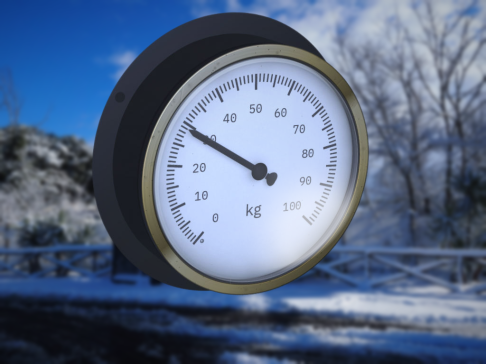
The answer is 29; kg
